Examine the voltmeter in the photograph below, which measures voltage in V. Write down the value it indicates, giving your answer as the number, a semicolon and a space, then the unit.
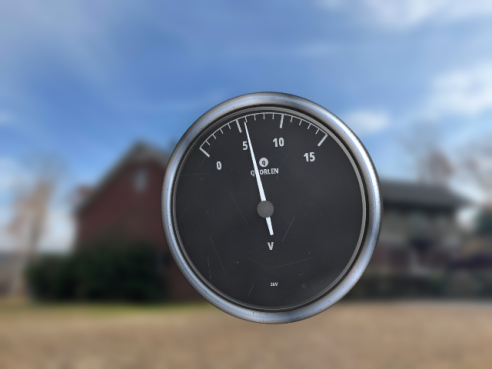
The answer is 6; V
